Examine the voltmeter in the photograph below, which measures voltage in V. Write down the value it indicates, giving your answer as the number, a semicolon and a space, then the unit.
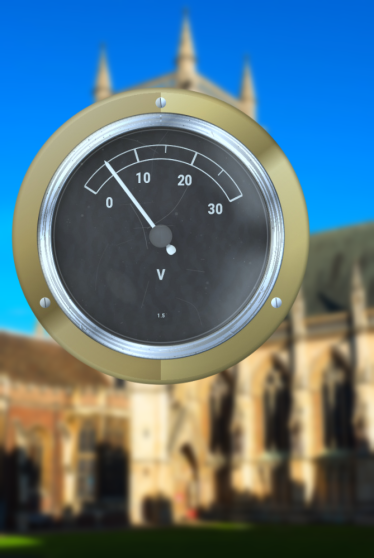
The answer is 5; V
